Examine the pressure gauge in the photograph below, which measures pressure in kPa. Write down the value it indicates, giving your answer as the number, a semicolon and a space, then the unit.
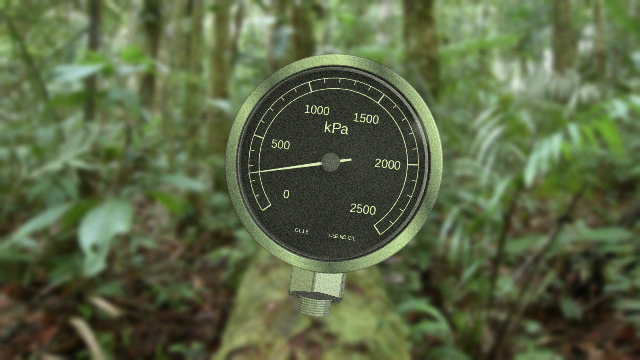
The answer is 250; kPa
